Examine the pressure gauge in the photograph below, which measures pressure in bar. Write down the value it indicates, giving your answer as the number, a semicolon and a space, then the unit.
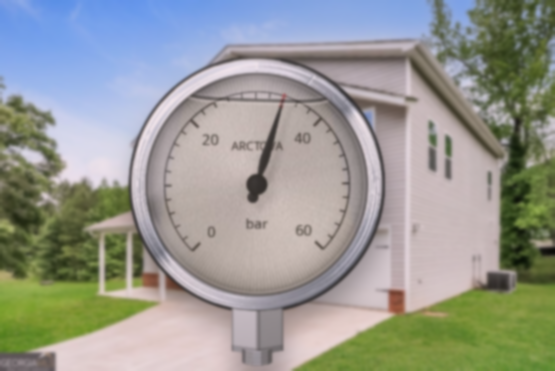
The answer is 34; bar
